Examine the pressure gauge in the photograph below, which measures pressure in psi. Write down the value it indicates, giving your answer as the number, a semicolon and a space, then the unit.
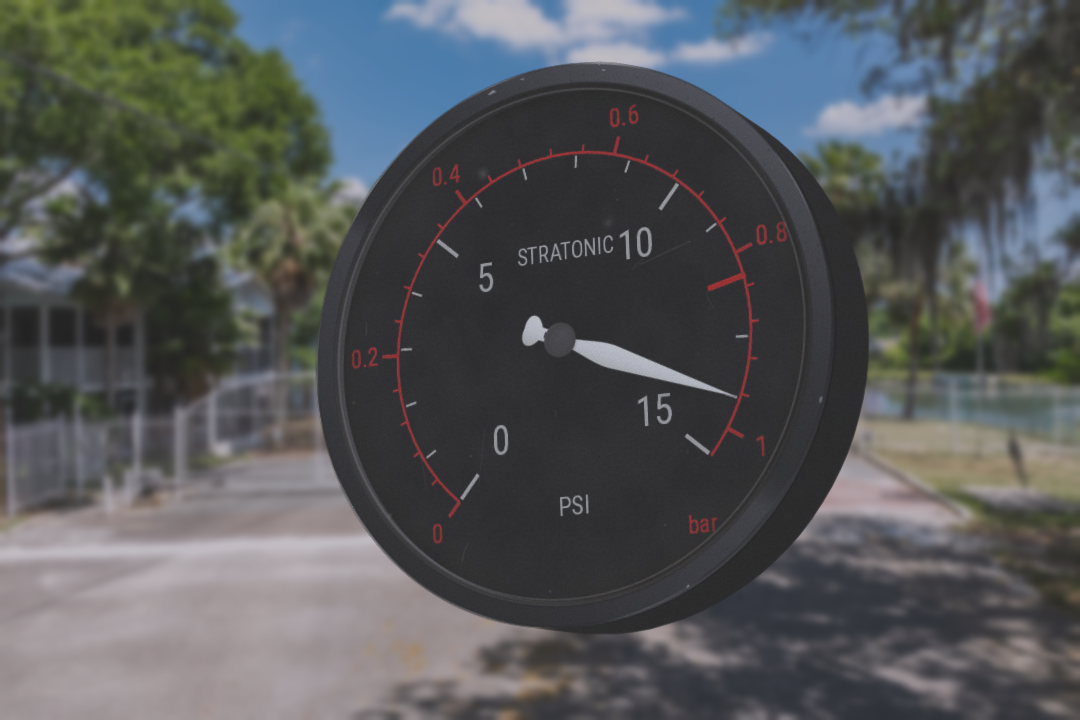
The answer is 14; psi
